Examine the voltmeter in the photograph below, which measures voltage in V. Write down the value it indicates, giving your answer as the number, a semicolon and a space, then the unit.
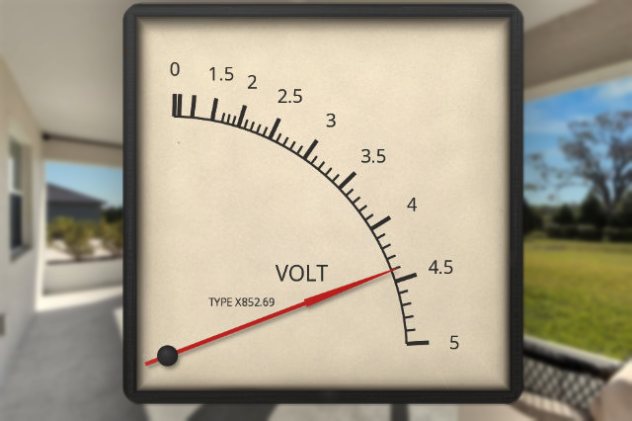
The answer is 4.4; V
